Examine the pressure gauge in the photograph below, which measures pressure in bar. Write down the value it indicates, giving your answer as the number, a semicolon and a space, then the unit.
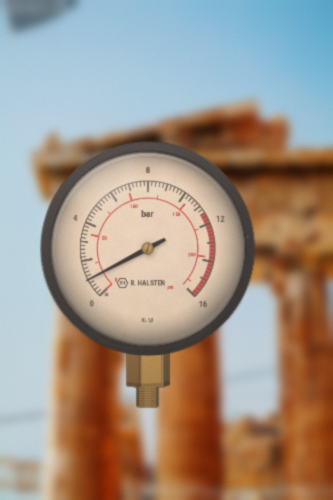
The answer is 1; bar
